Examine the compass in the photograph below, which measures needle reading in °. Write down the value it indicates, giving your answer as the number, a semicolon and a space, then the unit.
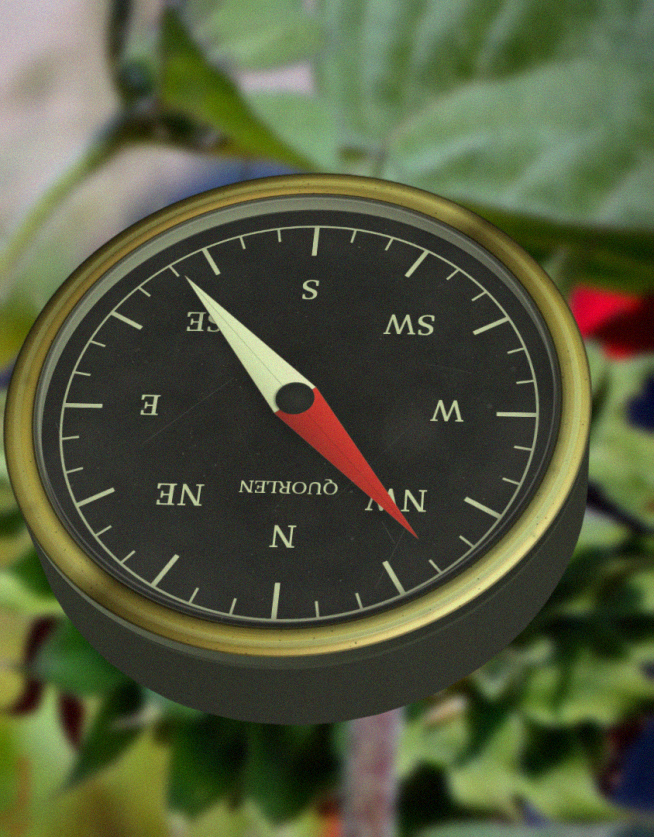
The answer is 320; °
